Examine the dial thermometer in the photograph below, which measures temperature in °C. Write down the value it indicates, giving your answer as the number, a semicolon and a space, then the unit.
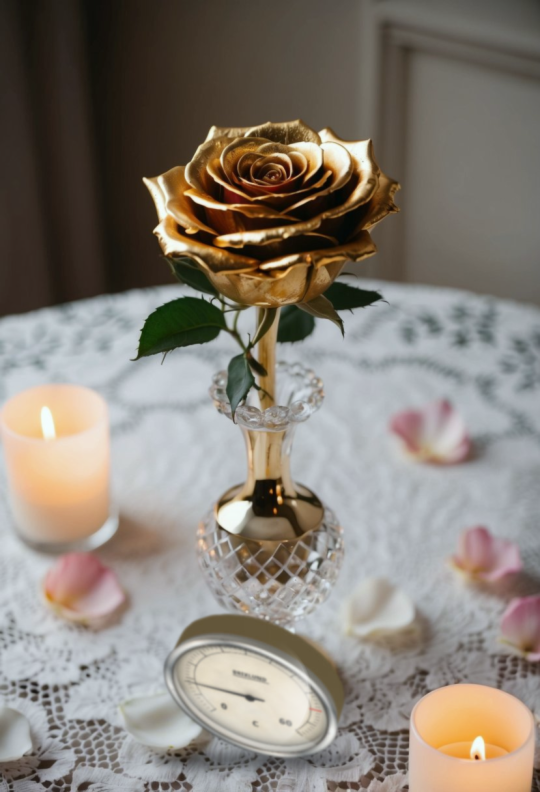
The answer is 10; °C
